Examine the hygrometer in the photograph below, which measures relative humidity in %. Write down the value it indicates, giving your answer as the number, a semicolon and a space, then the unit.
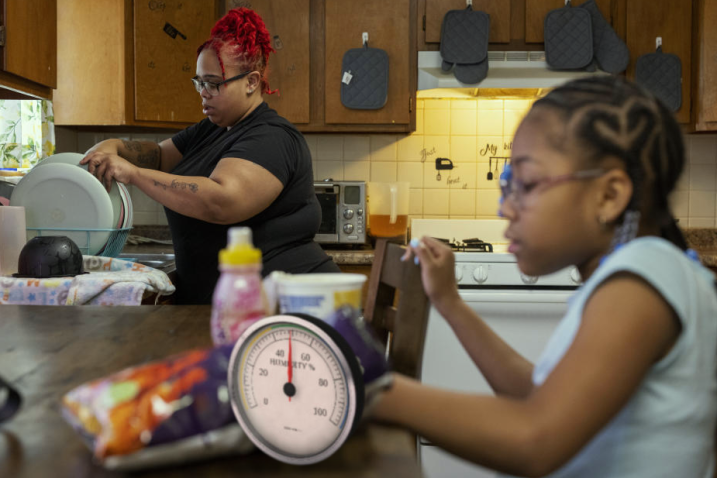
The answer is 50; %
